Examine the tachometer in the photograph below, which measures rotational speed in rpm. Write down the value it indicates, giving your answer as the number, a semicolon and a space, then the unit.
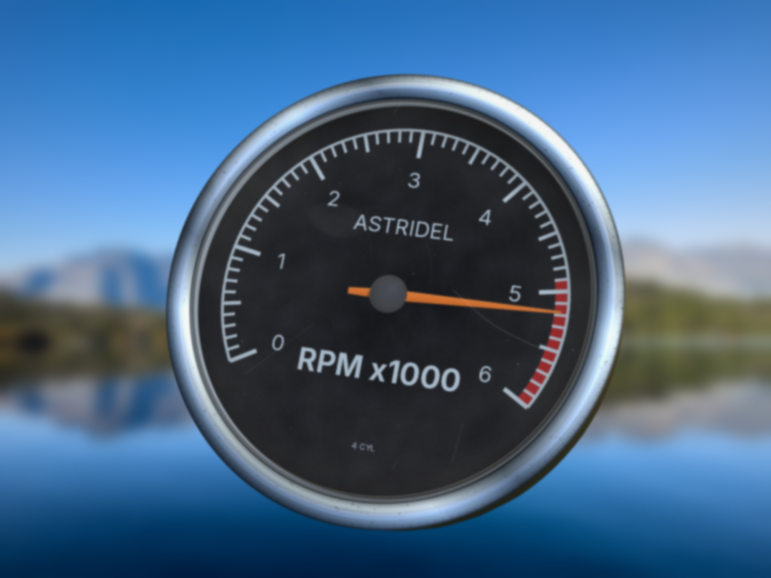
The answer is 5200; rpm
